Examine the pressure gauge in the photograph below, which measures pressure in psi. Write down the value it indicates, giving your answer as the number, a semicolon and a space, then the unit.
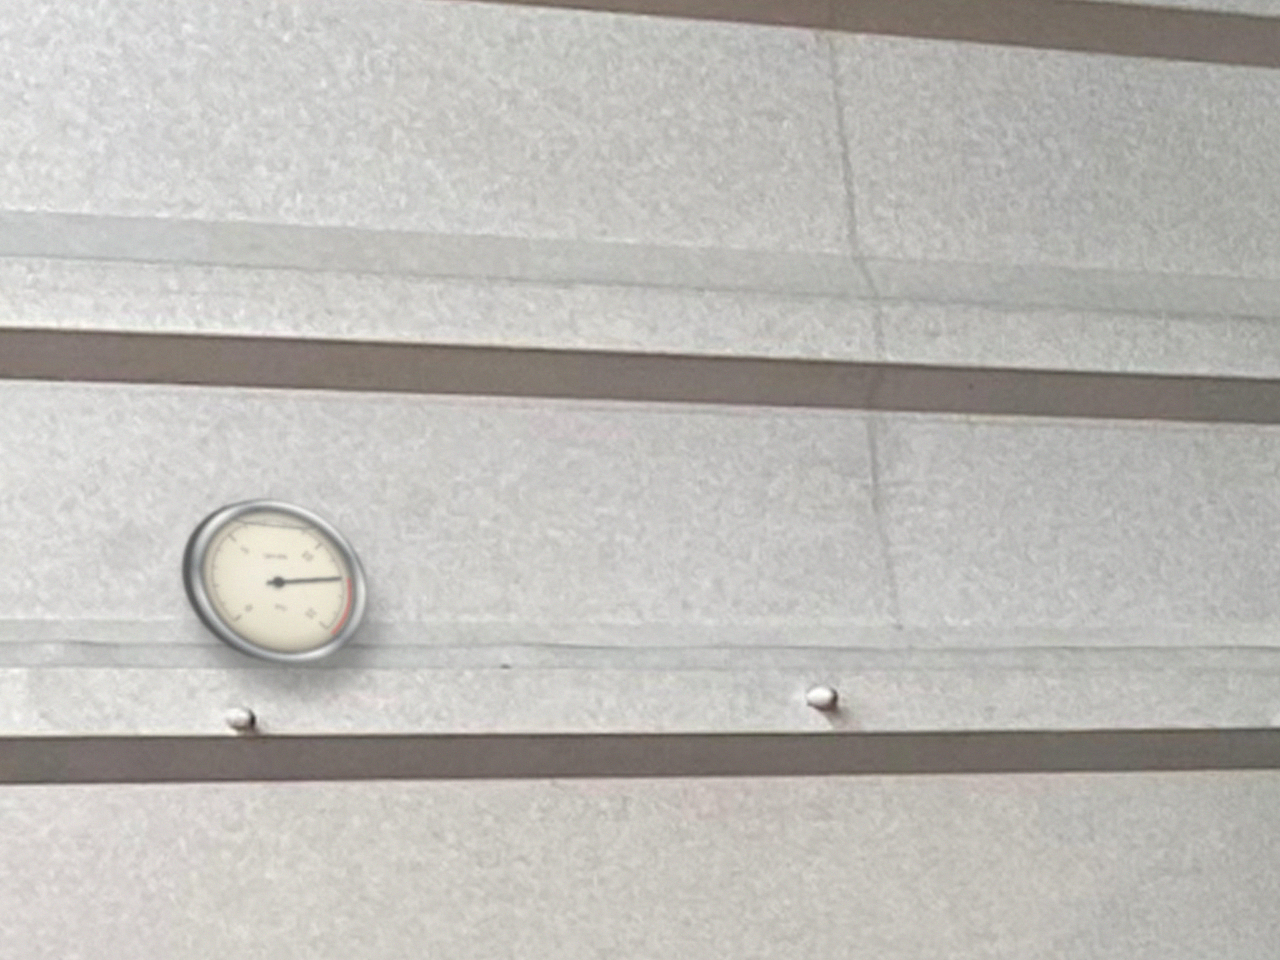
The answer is 12; psi
